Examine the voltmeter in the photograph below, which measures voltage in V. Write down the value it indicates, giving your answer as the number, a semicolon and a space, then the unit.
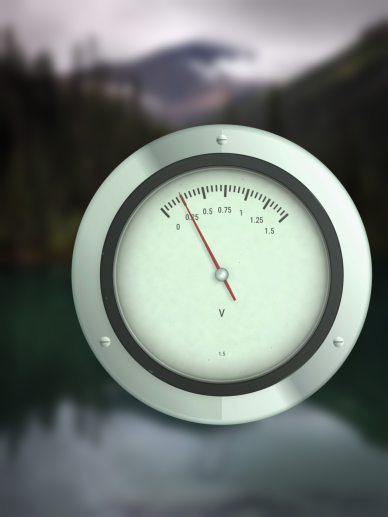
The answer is 0.25; V
